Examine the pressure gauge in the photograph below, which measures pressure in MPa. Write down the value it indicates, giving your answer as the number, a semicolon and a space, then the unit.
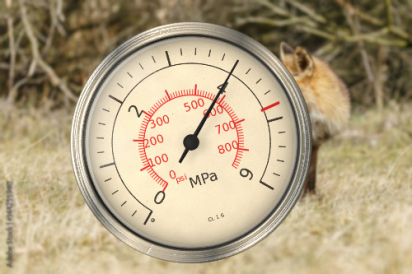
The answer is 4; MPa
